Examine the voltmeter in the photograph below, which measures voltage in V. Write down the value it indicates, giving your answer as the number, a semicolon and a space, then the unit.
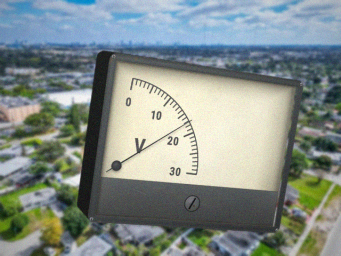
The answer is 17; V
